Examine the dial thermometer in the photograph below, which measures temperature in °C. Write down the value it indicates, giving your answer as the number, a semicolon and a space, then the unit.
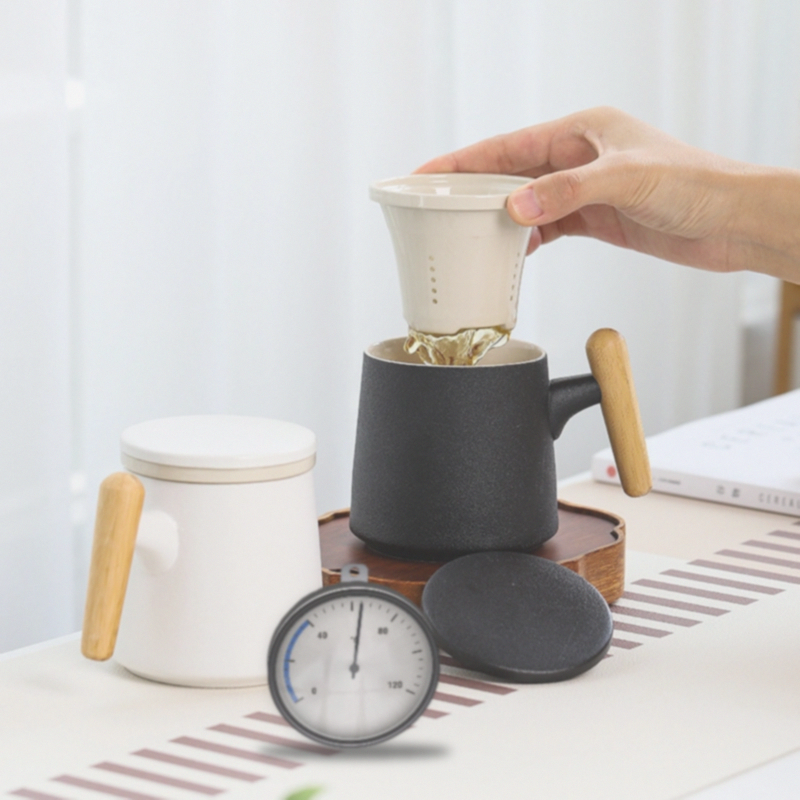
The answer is 64; °C
